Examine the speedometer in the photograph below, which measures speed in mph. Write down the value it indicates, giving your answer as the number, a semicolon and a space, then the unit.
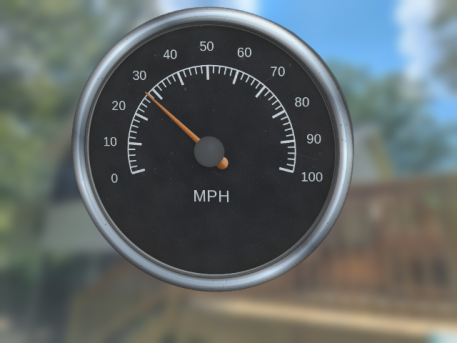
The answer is 28; mph
